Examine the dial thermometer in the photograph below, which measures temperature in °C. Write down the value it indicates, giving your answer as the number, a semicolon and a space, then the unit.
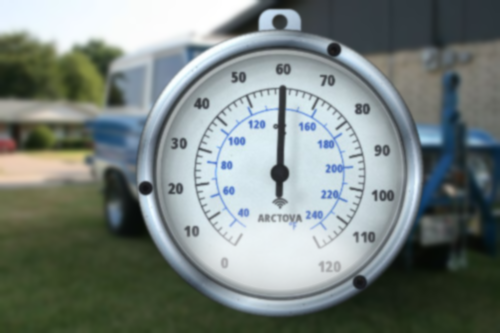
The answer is 60; °C
